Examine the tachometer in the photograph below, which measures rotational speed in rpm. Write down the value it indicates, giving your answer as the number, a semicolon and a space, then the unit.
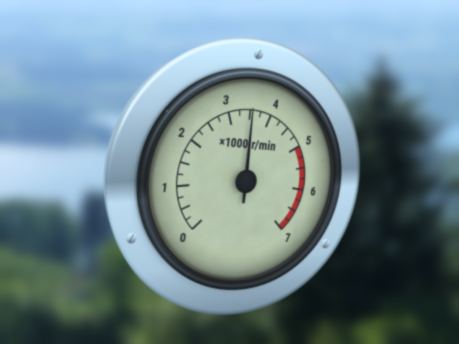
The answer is 3500; rpm
